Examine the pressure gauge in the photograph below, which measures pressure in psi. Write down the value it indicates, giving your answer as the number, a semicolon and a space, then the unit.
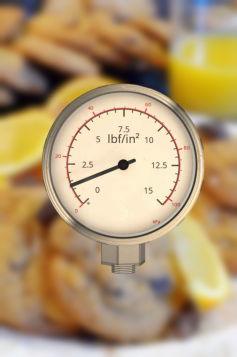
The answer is 1.25; psi
